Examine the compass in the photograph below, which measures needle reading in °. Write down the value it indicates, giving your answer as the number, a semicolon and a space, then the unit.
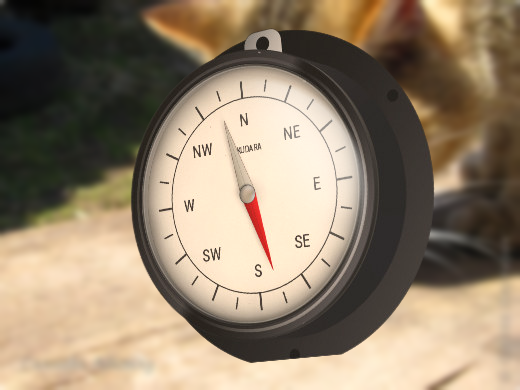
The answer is 165; °
